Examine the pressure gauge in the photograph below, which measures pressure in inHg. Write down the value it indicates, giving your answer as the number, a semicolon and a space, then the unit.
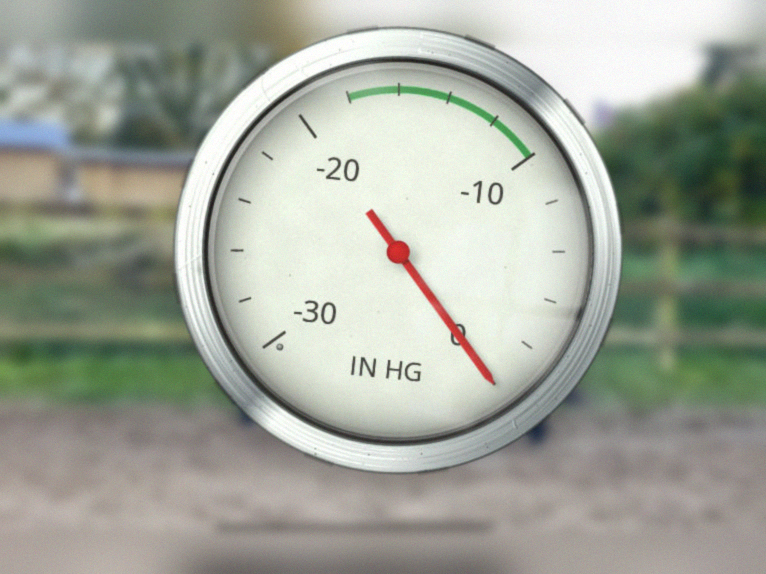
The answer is 0; inHg
